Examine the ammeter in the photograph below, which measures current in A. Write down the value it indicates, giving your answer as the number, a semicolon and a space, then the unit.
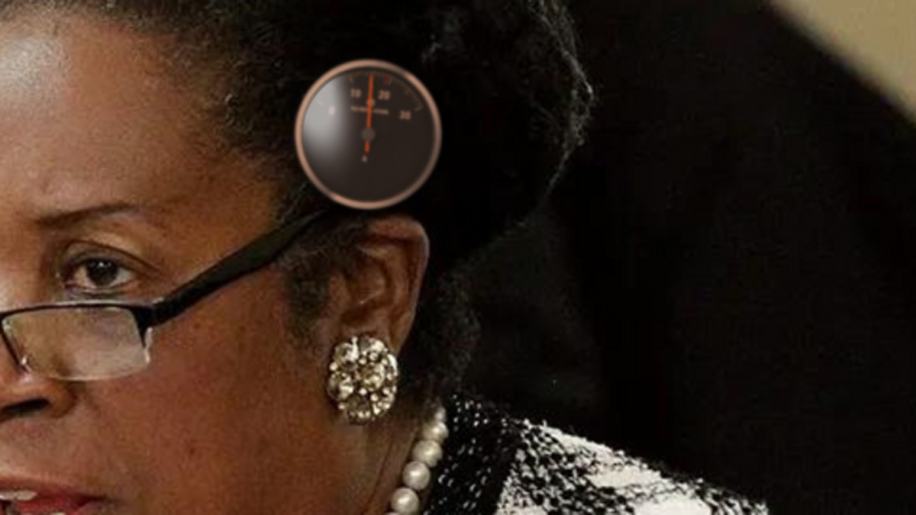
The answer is 15; A
